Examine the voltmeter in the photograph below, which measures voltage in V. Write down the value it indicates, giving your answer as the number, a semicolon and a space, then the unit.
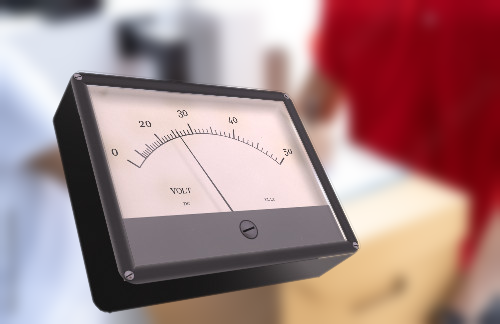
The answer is 25; V
